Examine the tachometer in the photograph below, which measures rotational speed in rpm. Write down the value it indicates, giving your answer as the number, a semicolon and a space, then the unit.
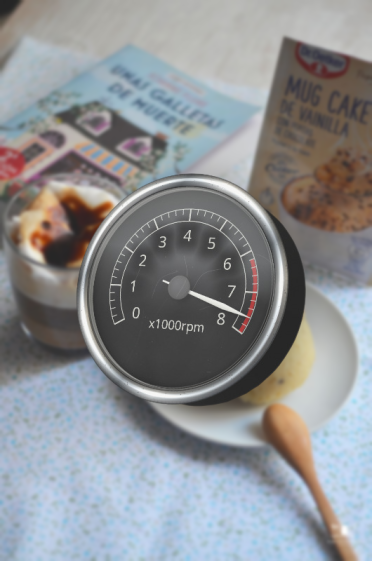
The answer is 7600; rpm
